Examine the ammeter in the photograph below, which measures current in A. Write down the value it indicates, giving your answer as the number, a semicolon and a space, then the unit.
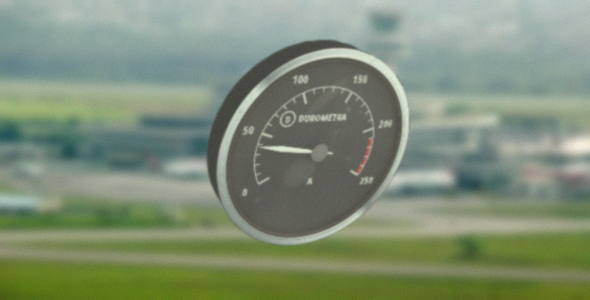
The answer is 40; A
